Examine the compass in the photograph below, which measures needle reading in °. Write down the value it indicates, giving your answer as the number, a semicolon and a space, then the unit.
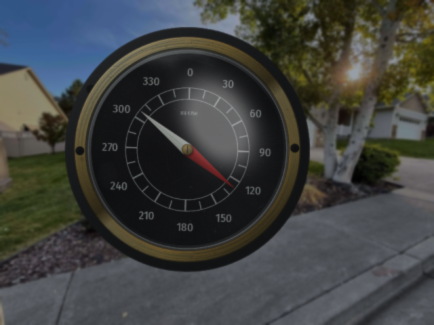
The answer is 127.5; °
